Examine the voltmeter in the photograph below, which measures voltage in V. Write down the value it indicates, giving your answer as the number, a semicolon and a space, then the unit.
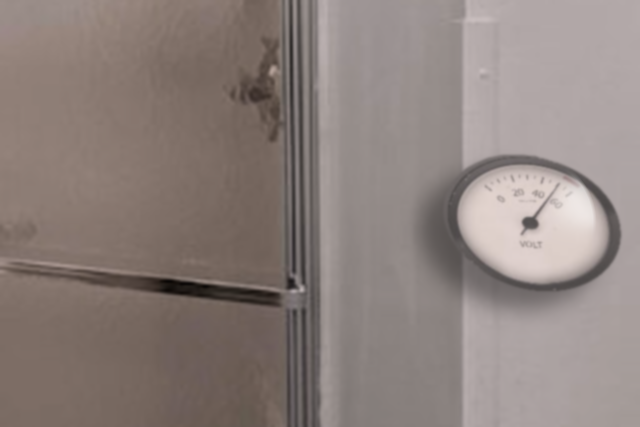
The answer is 50; V
